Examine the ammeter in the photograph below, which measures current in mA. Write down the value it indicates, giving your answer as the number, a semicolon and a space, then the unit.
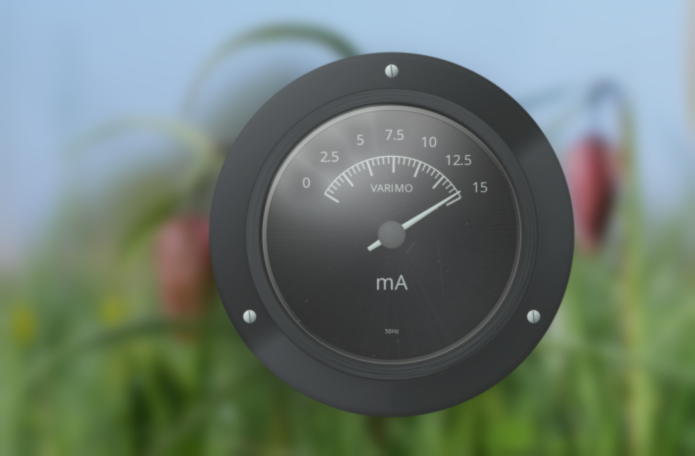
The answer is 14.5; mA
